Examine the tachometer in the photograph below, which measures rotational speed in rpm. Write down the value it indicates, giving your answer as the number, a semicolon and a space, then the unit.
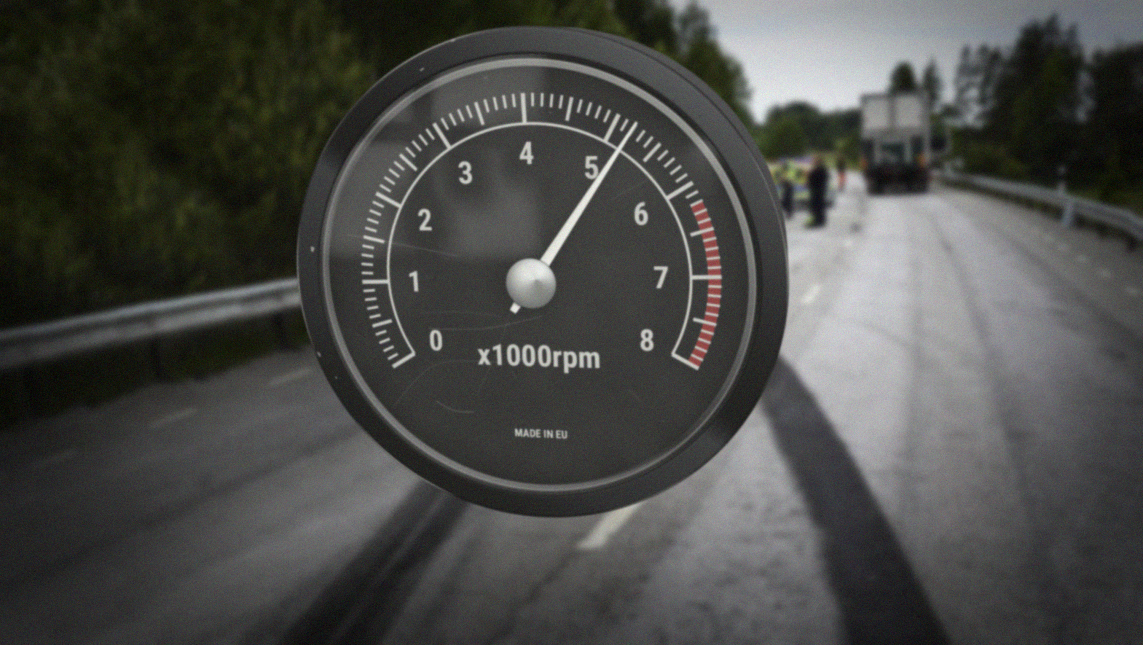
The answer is 5200; rpm
